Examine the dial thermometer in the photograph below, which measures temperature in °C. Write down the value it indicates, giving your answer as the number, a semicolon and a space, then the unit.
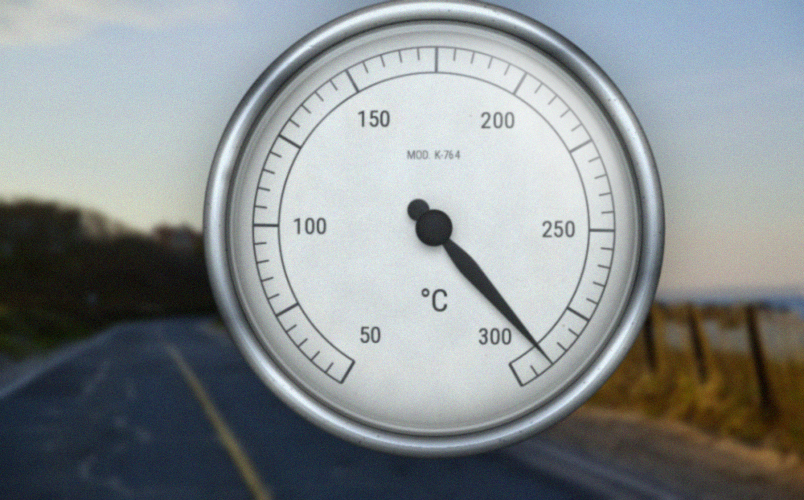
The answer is 290; °C
